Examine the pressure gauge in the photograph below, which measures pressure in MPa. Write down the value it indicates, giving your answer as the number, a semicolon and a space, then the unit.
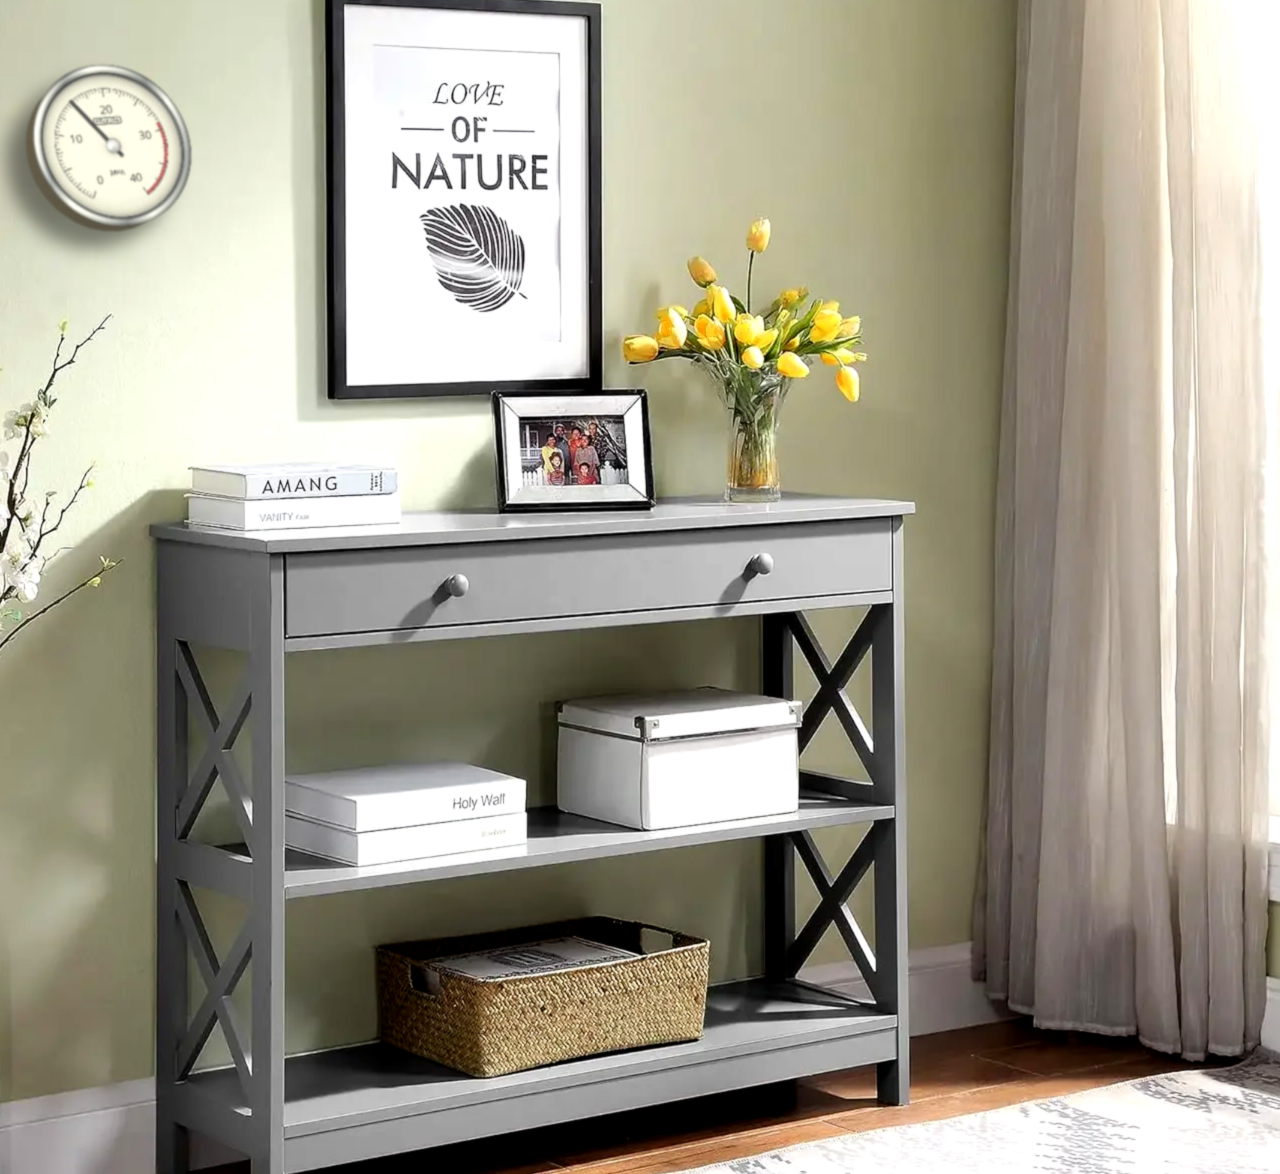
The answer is 15; MPa
